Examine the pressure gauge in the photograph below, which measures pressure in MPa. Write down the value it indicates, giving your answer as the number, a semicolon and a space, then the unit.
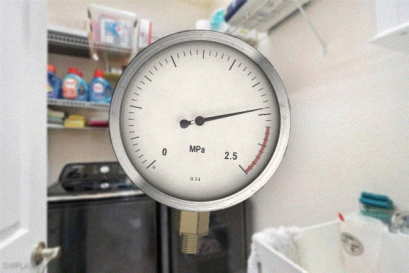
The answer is 1.95; MPa
